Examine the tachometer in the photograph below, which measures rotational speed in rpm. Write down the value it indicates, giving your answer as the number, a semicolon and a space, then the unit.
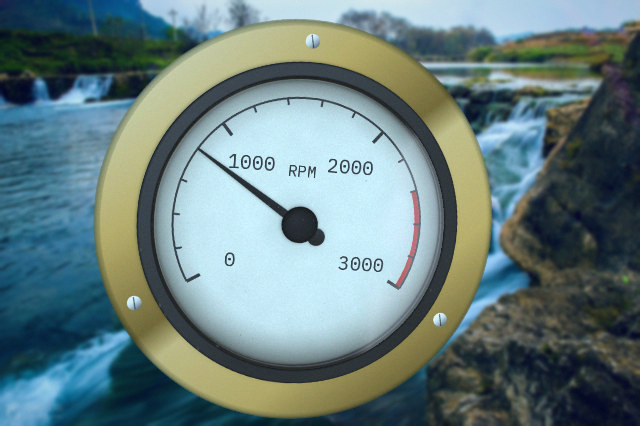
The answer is 800; rpm
